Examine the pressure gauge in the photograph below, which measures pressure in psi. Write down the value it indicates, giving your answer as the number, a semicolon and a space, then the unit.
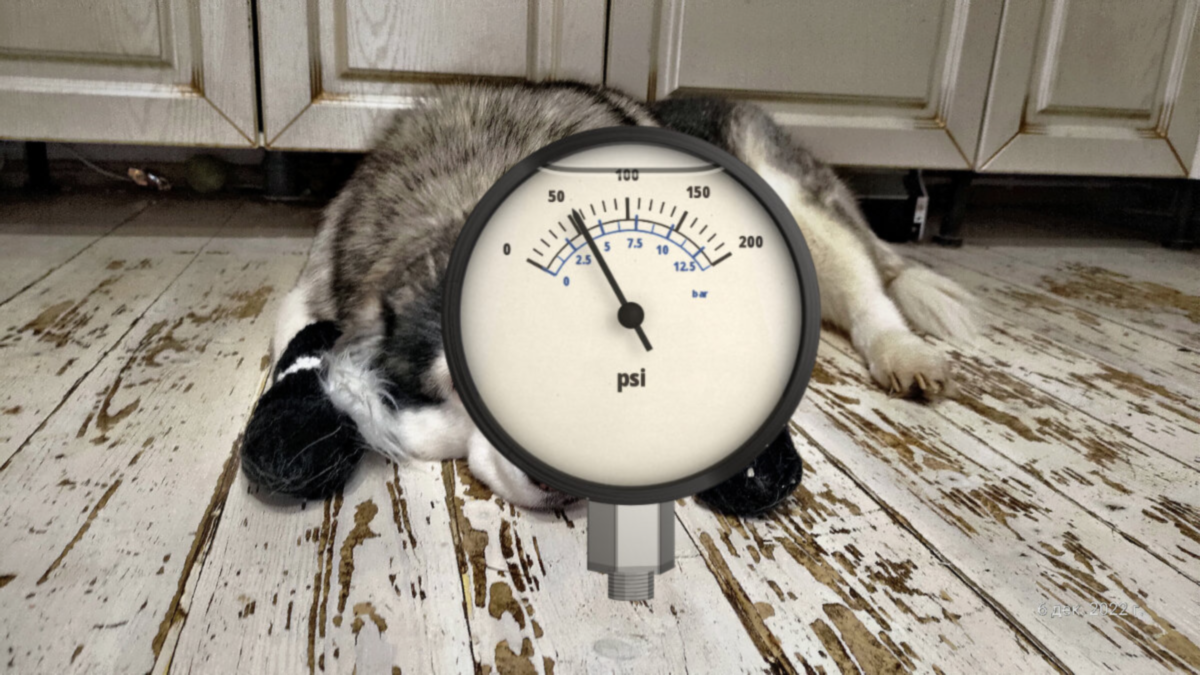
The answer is 55; psi
